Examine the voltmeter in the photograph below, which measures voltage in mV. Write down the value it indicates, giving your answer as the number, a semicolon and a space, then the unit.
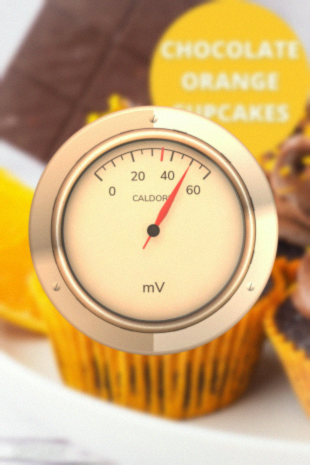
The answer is 50; mV
